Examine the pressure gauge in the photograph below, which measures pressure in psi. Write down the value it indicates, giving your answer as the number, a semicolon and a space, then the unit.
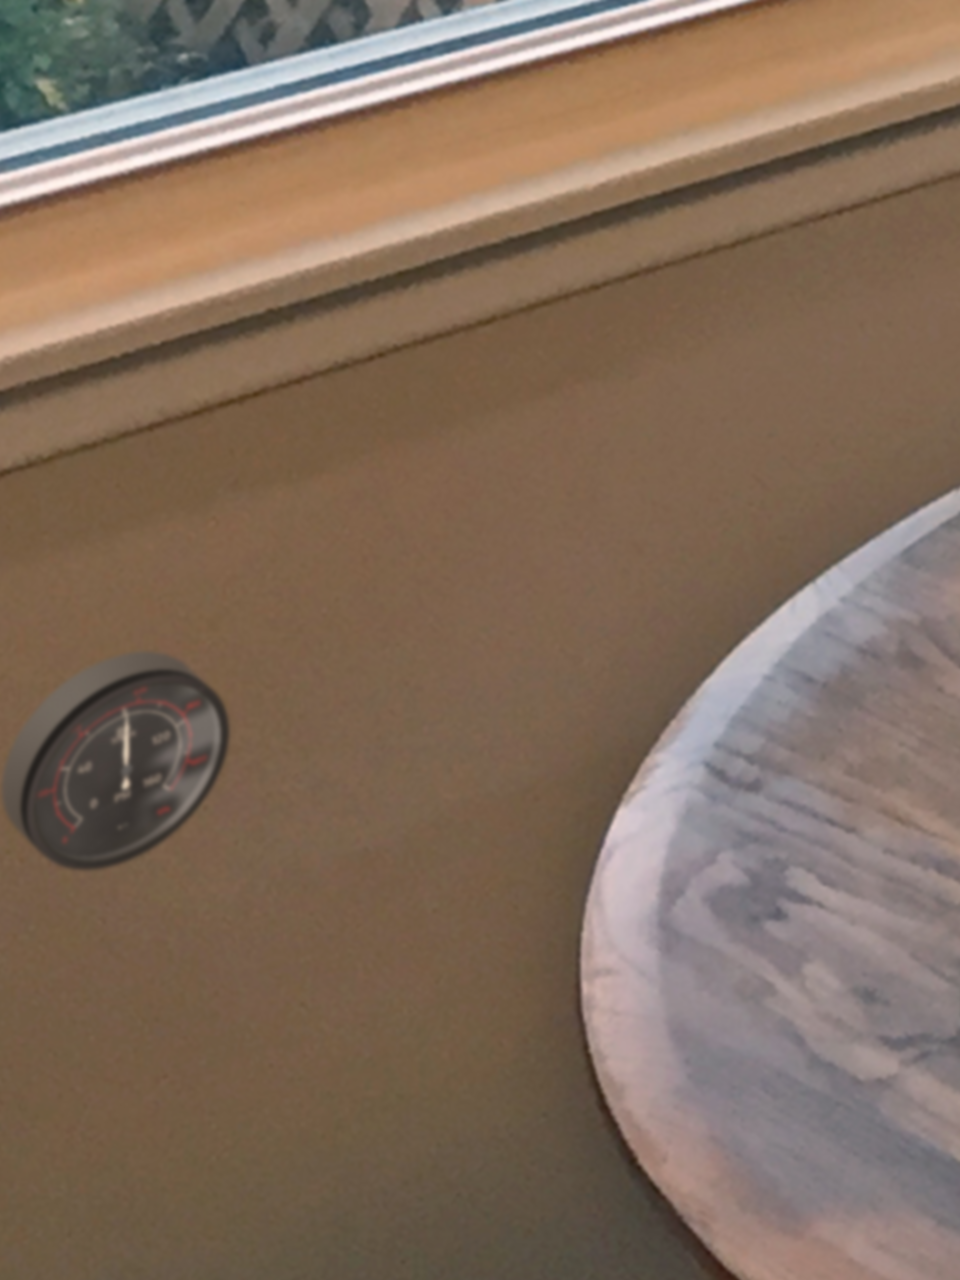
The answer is 80; psi
